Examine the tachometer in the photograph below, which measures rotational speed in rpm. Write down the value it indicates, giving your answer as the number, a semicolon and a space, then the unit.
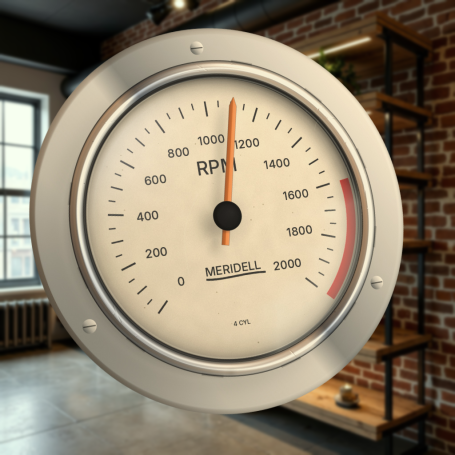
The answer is 1100; rpm
